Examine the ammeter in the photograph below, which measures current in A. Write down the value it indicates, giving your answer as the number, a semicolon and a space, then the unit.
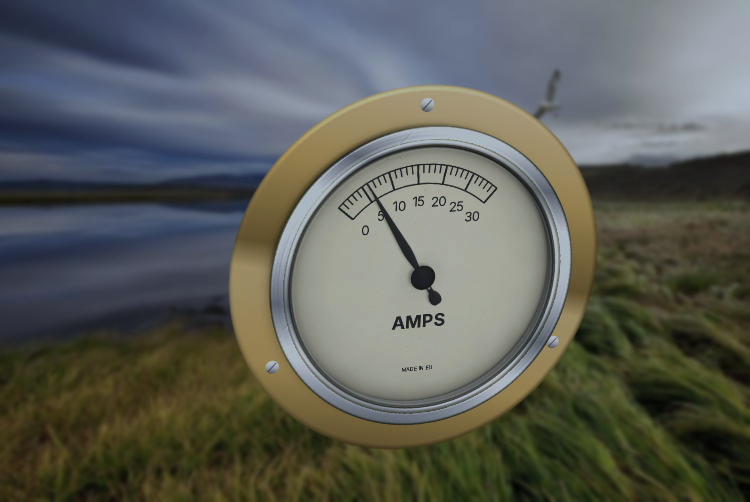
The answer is 6; A
